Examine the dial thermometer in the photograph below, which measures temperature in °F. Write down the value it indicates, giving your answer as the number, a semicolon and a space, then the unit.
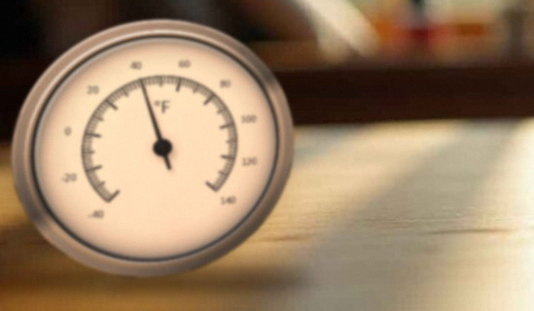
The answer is 40; °F
